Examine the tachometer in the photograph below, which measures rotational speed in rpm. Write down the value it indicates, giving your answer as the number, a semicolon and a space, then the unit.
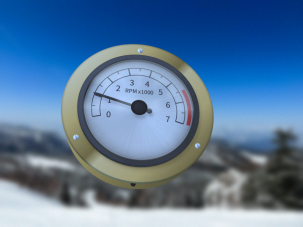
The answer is 1000; rpm
